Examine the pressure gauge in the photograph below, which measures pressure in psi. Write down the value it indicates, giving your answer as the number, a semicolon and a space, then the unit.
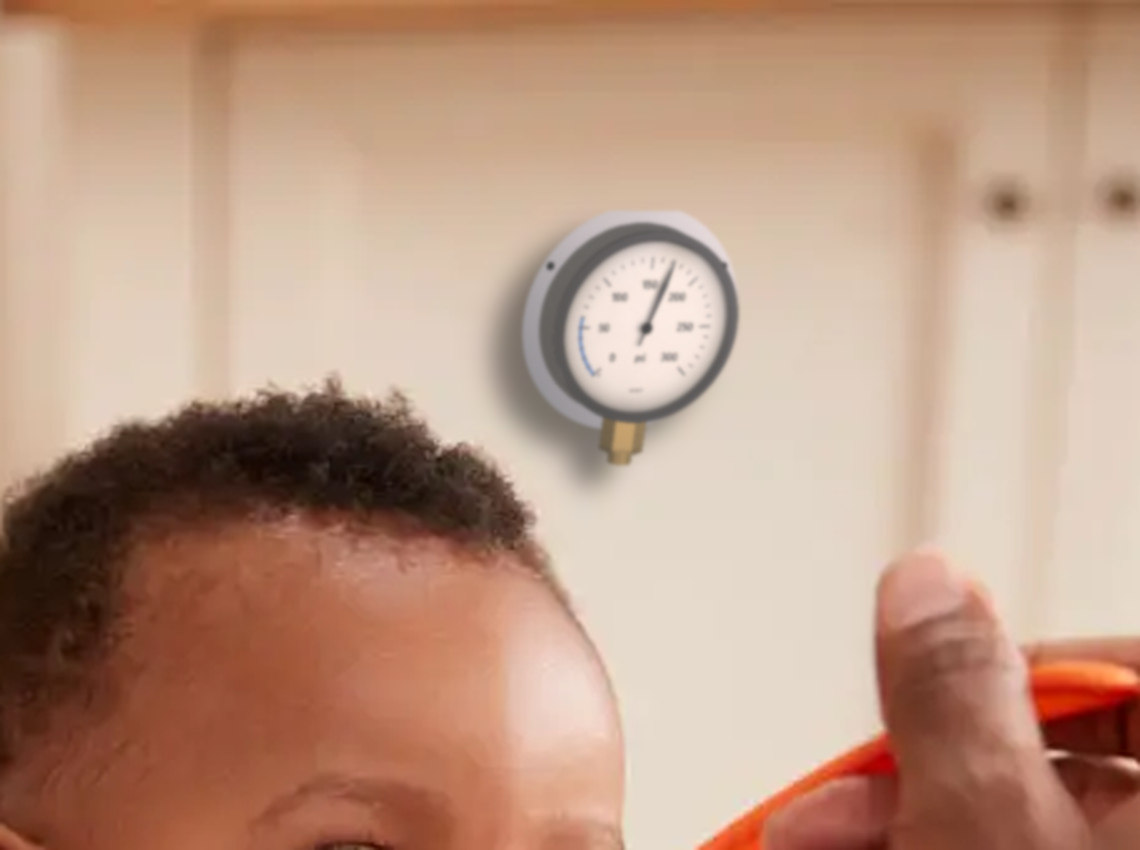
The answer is 170; psi
